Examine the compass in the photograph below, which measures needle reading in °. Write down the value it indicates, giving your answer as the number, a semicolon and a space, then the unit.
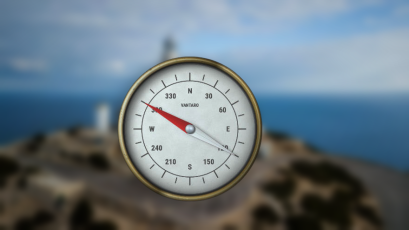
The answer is 300; °
